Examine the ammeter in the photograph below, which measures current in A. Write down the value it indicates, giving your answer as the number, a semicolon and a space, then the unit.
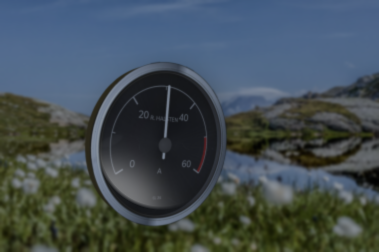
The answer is 30; A
